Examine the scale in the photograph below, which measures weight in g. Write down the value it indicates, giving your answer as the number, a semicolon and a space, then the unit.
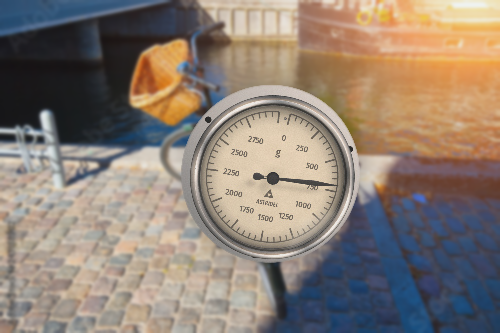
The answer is 700; g
